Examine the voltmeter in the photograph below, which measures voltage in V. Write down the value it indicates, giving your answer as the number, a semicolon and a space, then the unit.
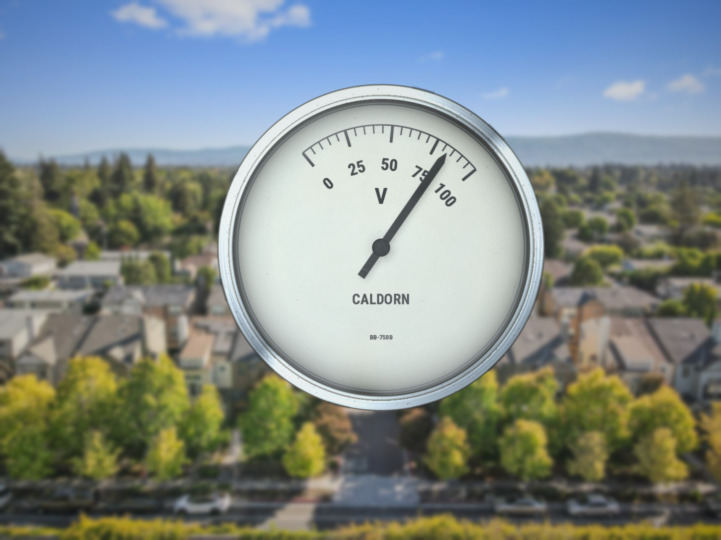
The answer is 82.5; V
